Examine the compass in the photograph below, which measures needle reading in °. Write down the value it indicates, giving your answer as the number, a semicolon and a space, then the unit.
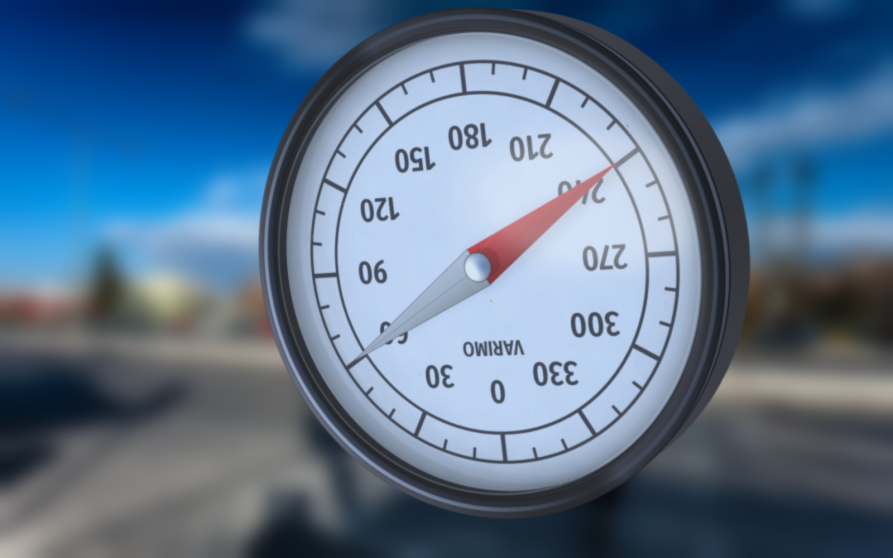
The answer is 240; °
